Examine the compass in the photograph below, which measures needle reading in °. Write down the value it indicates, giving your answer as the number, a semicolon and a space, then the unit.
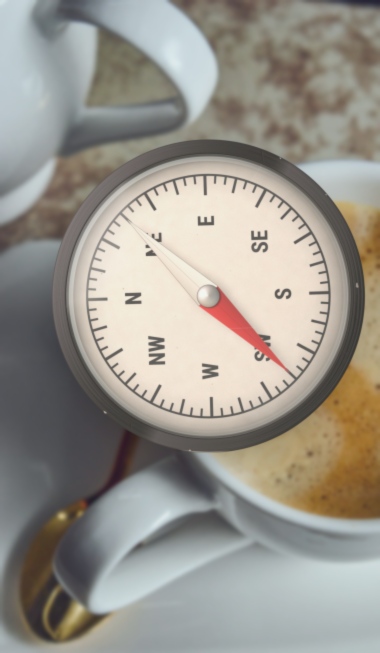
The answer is 225; °
